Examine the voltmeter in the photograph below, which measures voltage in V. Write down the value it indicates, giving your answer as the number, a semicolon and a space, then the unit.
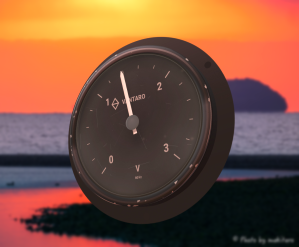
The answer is 1.4; V
